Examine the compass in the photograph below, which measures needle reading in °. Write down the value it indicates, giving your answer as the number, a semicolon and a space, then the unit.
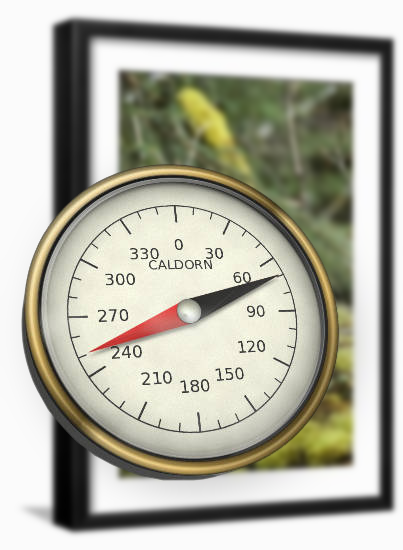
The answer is 250; °
